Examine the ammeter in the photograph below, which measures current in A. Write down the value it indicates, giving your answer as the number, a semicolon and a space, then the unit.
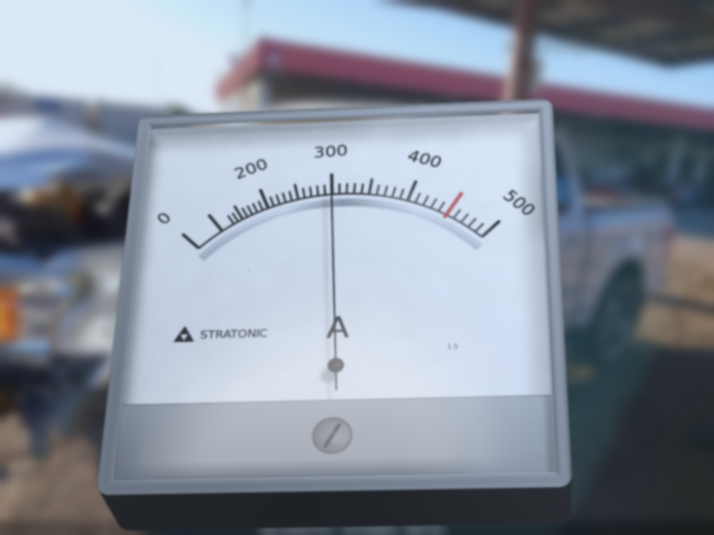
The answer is 300; A
